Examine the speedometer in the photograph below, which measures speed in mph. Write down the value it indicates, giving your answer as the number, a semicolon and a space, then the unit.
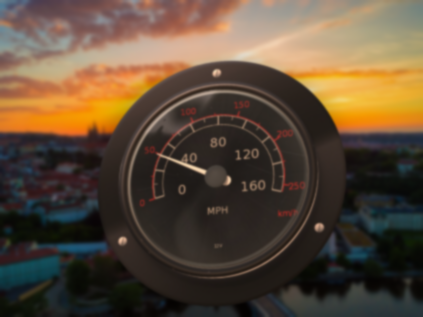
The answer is 30; mph
